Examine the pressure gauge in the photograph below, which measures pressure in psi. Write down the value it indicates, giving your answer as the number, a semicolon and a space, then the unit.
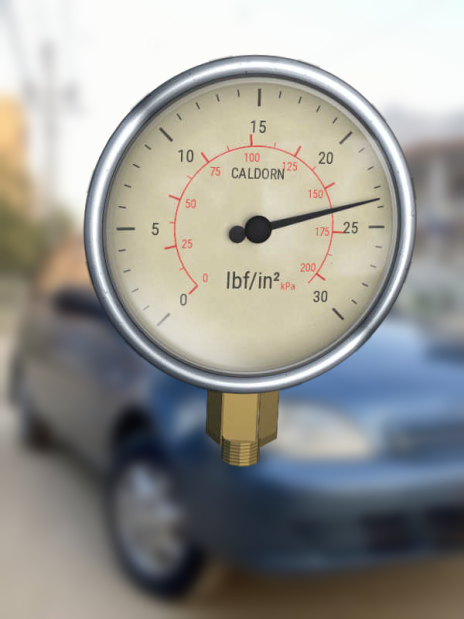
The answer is 23.5; psi
